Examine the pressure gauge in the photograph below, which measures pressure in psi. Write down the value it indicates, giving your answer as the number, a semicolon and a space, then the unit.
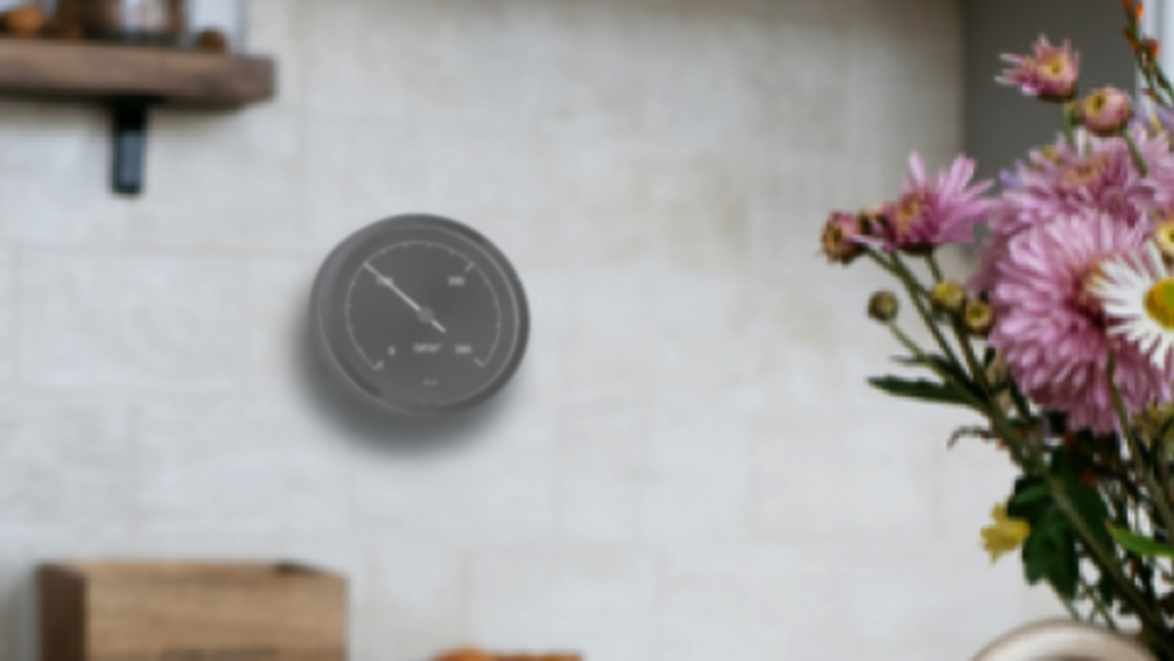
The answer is 100; psi
